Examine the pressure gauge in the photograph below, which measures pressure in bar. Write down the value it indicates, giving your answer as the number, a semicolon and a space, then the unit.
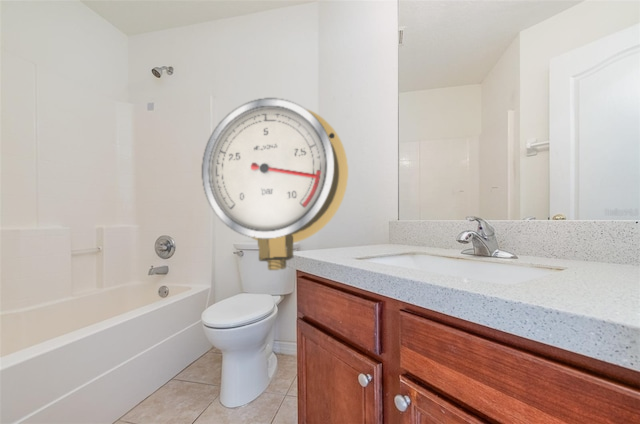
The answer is 8.75; bar
